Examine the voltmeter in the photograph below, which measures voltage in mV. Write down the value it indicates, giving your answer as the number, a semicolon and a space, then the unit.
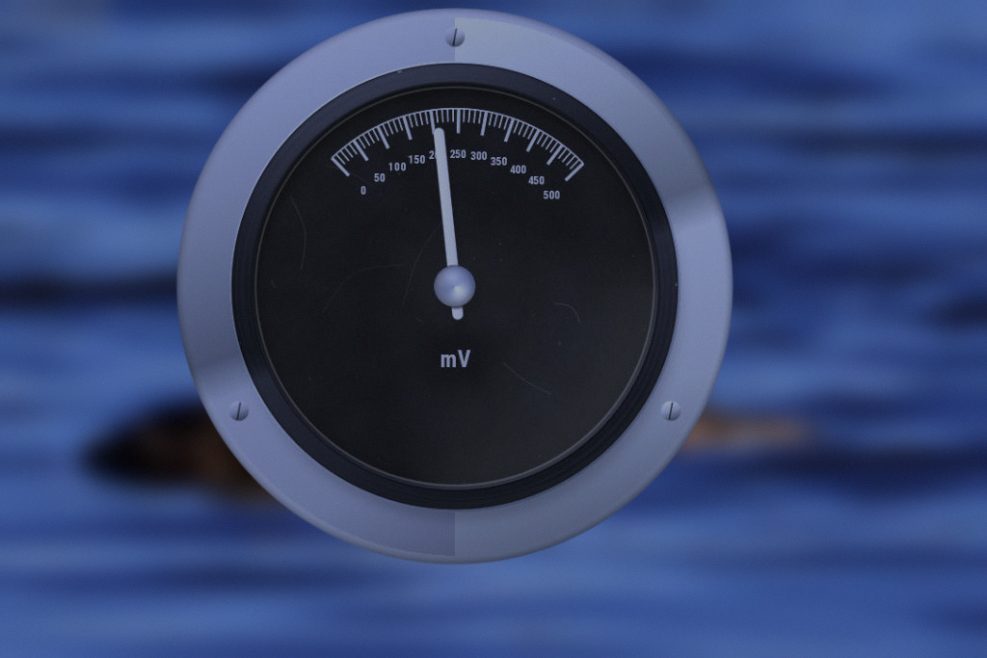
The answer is 210; mV
